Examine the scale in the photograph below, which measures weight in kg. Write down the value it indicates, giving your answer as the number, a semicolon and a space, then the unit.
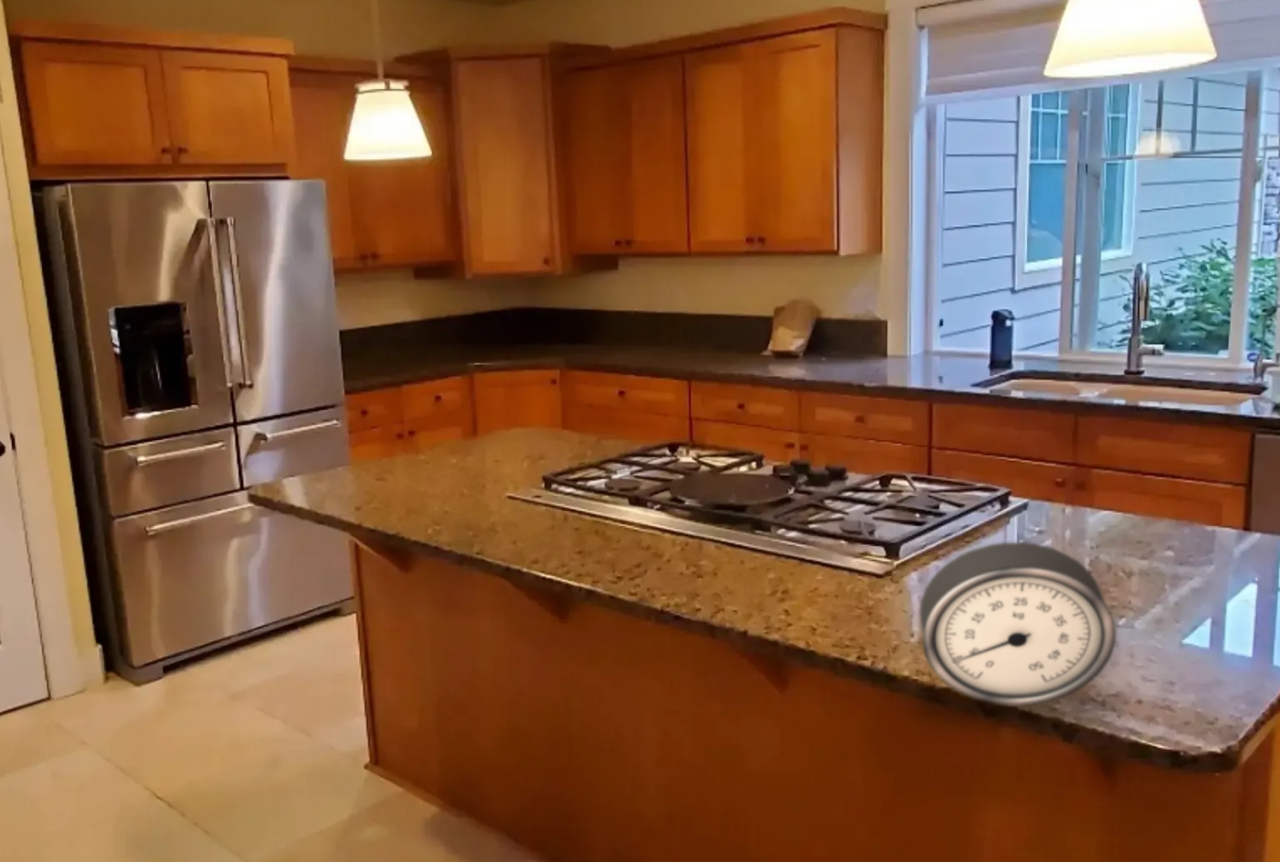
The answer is 5; kg
